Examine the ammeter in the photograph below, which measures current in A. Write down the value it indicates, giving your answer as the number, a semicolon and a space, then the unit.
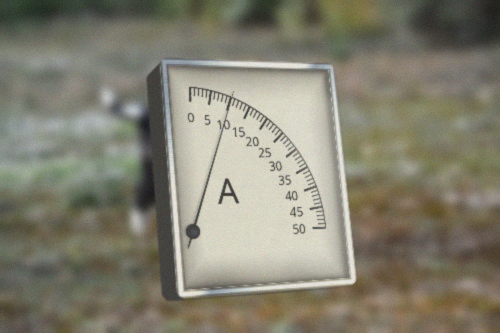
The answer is 10; A
